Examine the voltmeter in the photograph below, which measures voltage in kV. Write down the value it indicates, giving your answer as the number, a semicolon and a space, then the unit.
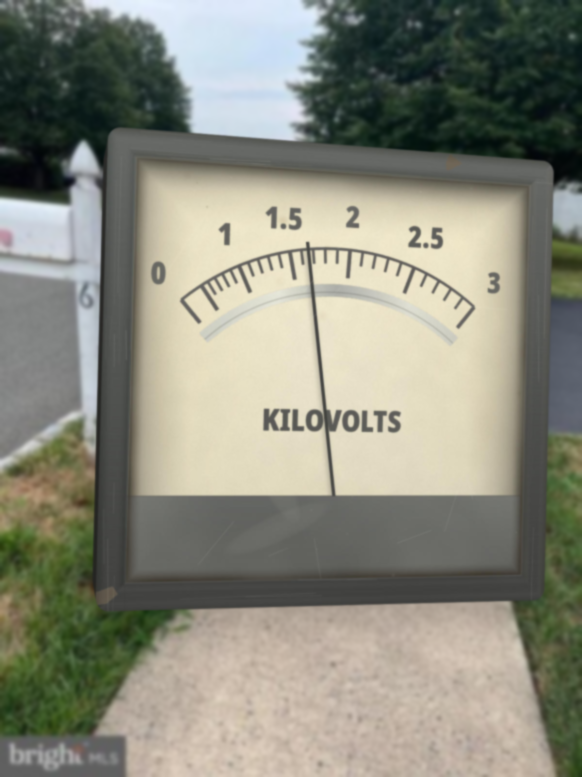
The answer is 1.65; kV
